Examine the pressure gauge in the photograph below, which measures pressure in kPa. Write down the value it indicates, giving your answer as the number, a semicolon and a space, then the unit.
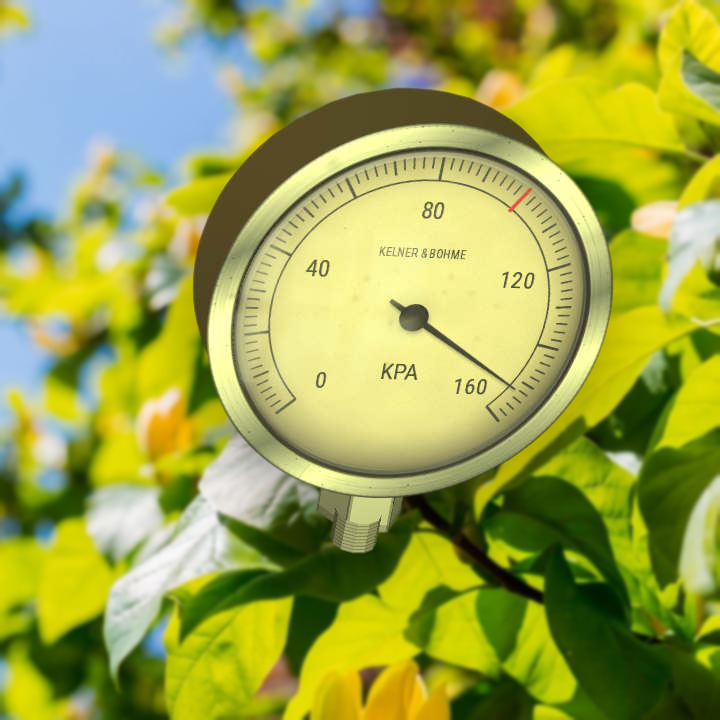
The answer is 152; kPa
